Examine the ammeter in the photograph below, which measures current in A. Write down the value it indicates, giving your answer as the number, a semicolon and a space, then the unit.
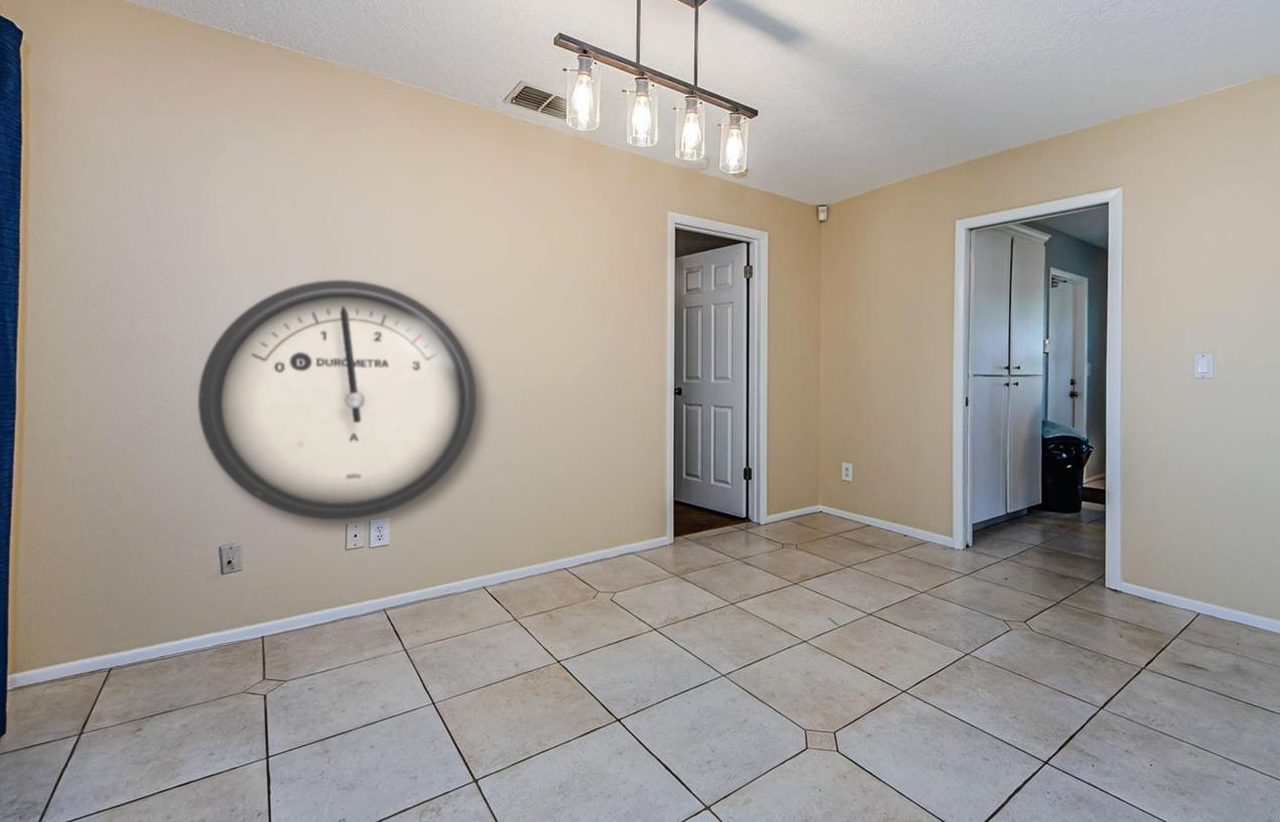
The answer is 1.4; A
